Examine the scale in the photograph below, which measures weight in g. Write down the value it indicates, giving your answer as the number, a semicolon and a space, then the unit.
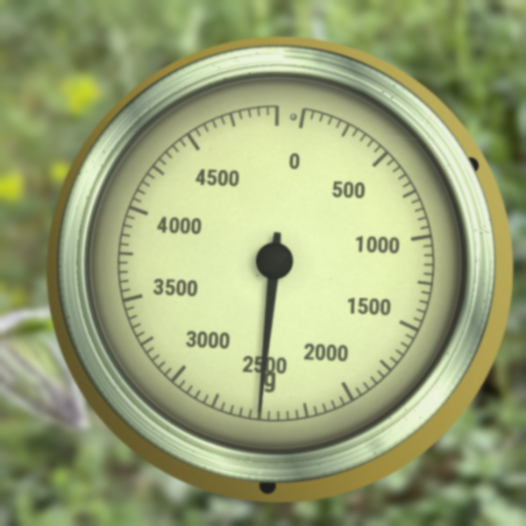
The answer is 2500; g
